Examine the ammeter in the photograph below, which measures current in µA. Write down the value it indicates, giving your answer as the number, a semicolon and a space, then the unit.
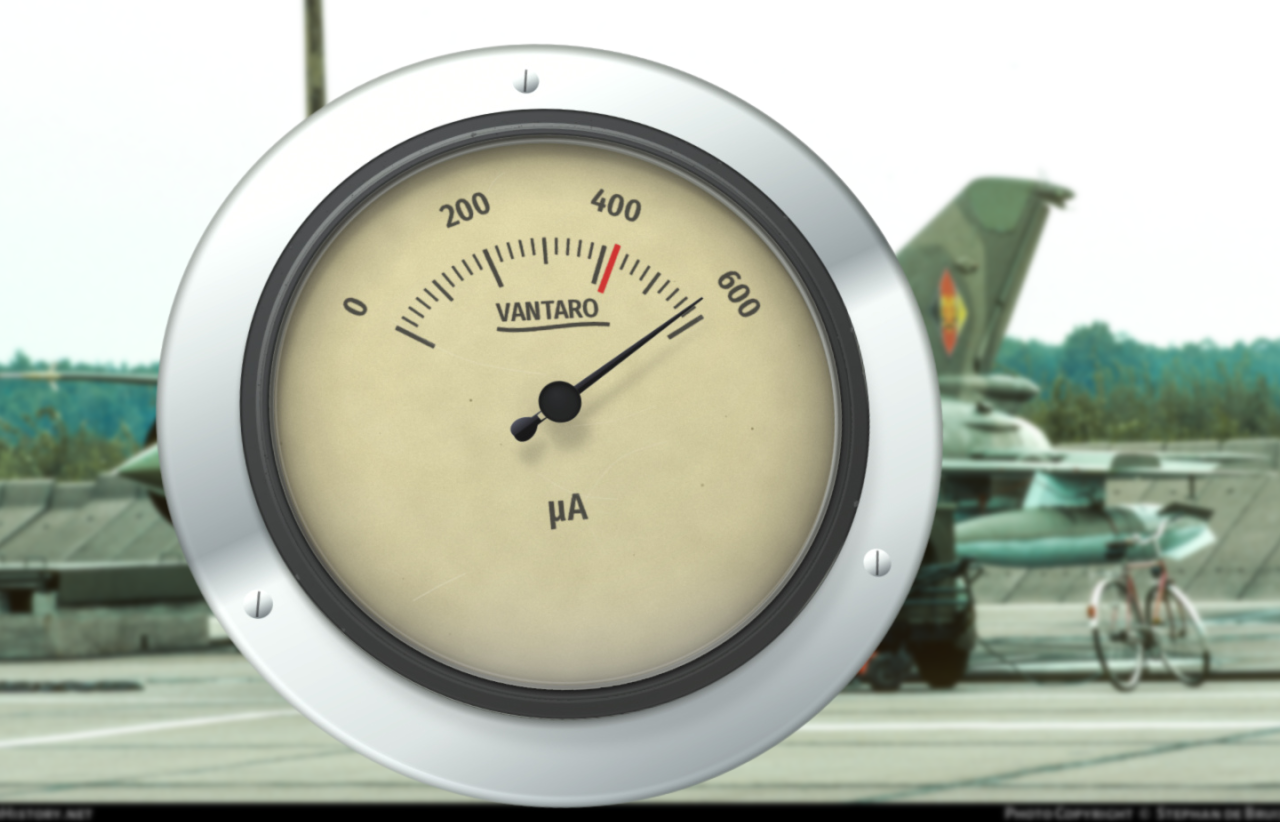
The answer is 580; µA
